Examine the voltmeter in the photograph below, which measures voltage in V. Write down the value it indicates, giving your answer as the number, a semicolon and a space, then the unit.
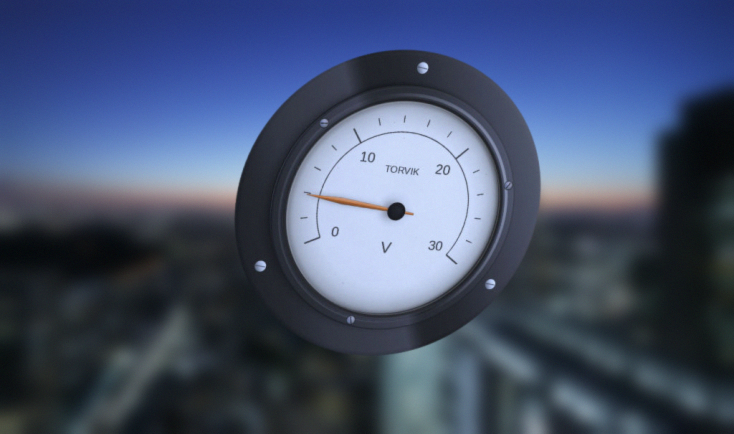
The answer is 4; V
